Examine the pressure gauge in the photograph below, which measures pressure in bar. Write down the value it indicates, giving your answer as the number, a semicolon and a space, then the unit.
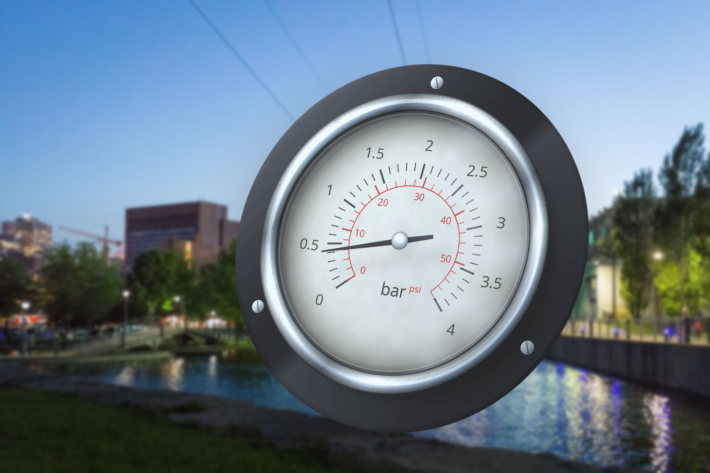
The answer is 0.4; bar
